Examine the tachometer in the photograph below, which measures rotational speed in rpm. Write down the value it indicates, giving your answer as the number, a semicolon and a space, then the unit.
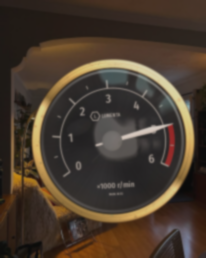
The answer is 5000; rpm
